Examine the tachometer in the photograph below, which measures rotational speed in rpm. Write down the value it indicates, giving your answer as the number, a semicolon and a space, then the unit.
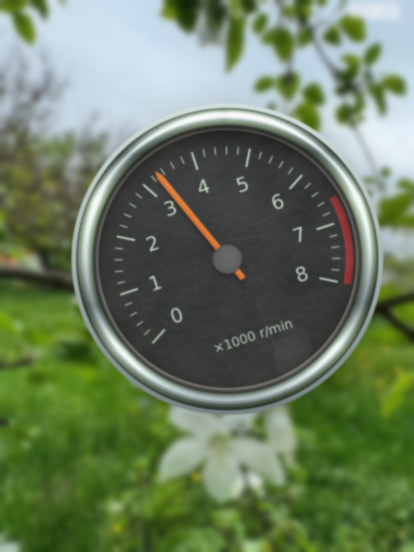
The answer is 3300; rpm
